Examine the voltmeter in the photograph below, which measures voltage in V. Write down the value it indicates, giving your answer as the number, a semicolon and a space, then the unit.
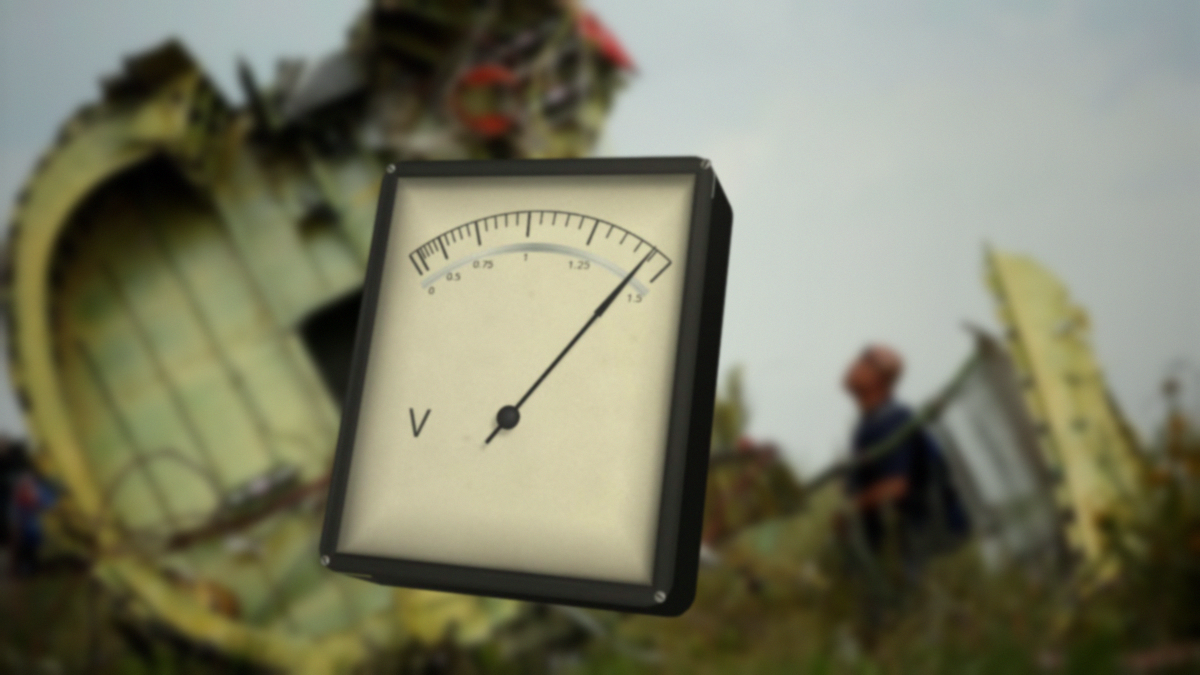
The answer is 1.45; V
